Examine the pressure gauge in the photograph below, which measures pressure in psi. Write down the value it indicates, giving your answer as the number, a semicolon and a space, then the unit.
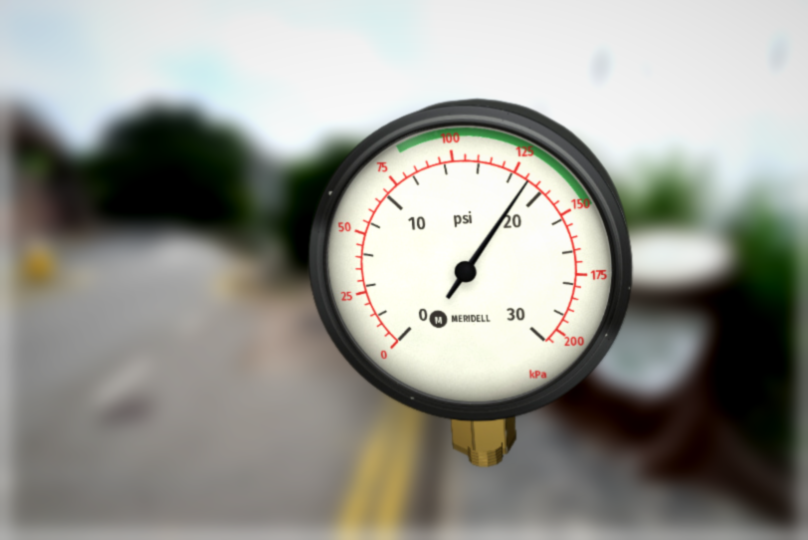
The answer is 19; psi
